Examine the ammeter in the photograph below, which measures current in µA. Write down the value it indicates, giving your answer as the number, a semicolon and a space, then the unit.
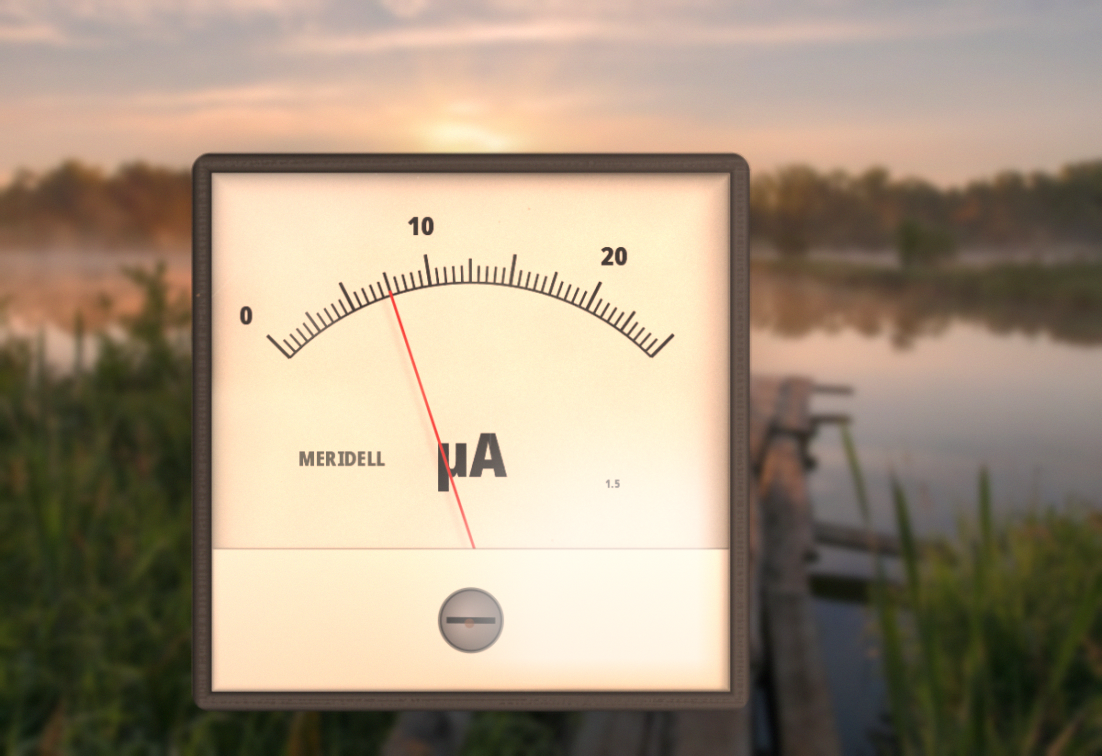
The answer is 7.5; µA
